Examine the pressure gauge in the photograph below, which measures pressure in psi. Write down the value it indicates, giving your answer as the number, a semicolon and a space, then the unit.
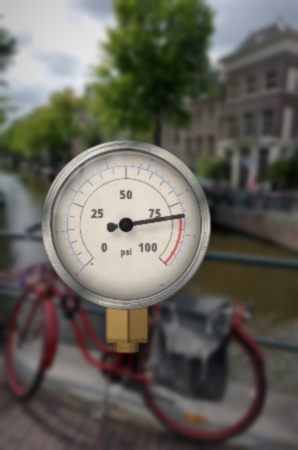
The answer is 80; psi
